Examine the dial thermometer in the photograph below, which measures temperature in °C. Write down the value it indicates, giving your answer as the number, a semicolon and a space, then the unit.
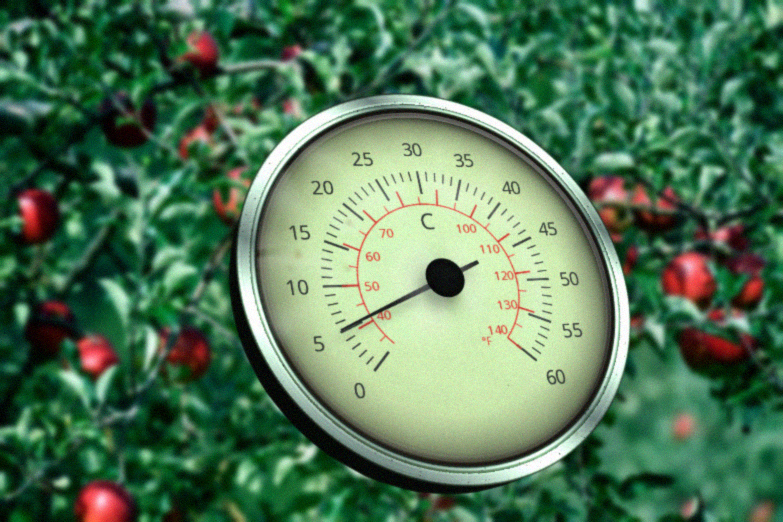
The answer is 5; °C
